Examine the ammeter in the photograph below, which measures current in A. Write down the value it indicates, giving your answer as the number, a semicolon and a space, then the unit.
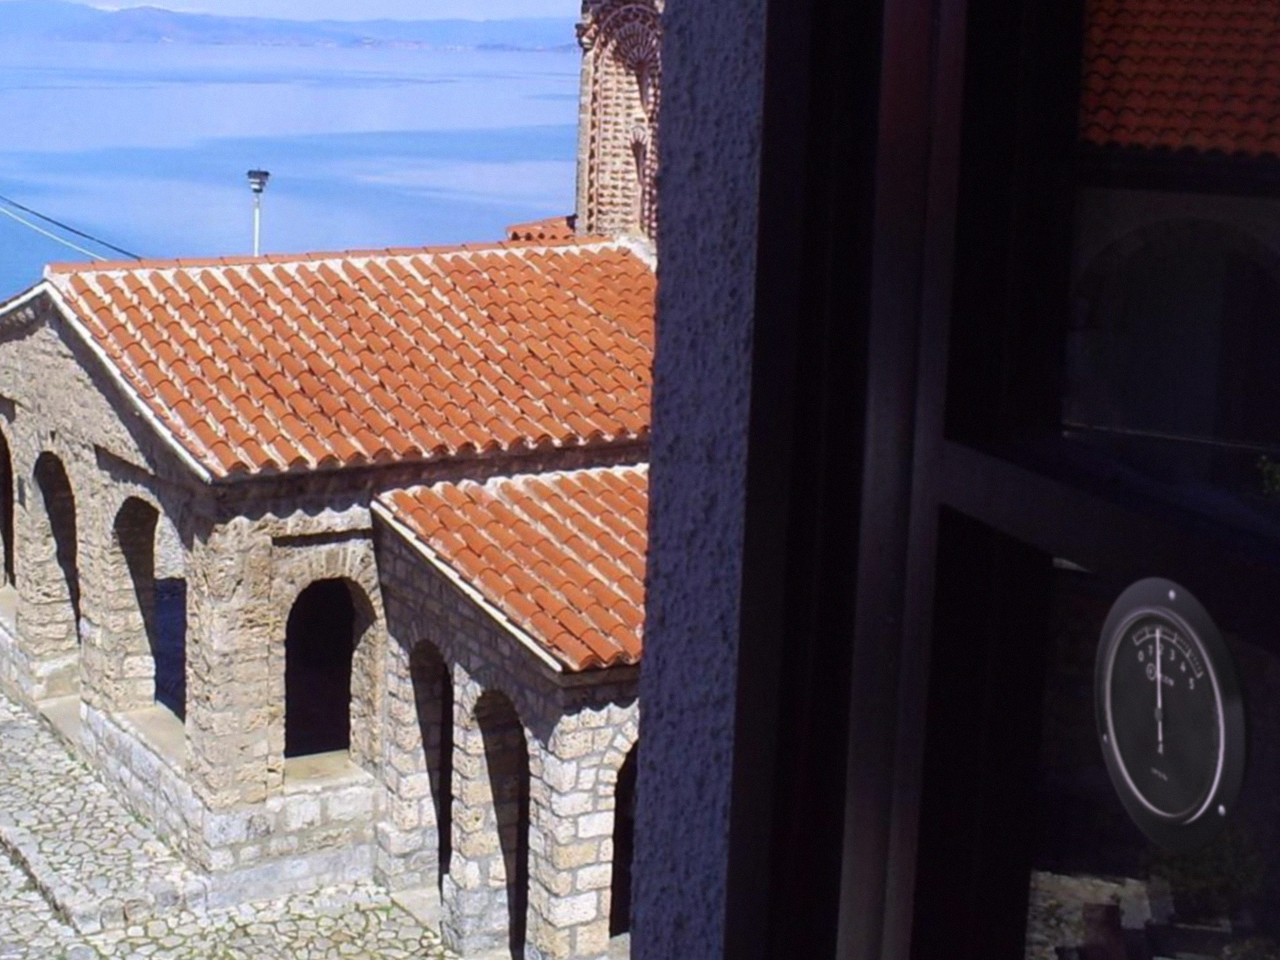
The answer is 2; A
